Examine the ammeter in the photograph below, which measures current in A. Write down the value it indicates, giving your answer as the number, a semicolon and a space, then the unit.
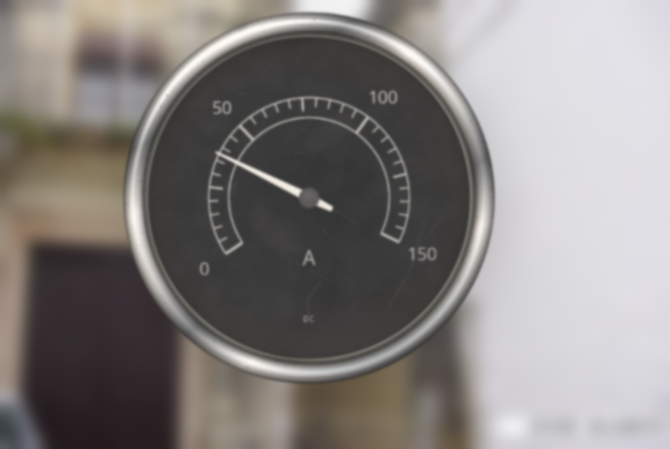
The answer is 37.5; A
